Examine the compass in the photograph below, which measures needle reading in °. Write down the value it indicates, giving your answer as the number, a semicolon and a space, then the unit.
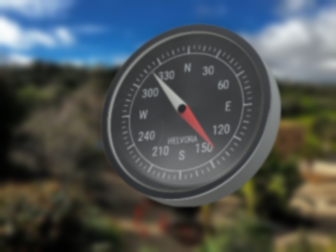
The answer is 140; °
